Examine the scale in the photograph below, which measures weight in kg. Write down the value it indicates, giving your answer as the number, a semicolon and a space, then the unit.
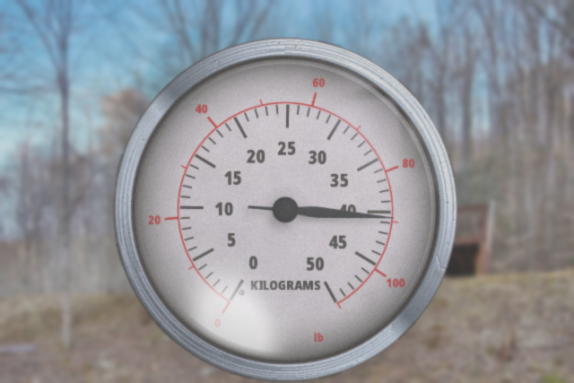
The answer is 40.5; kg
